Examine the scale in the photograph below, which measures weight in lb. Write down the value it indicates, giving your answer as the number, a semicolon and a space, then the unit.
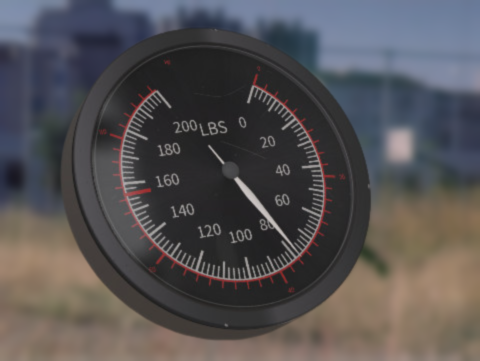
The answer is 80; lb
